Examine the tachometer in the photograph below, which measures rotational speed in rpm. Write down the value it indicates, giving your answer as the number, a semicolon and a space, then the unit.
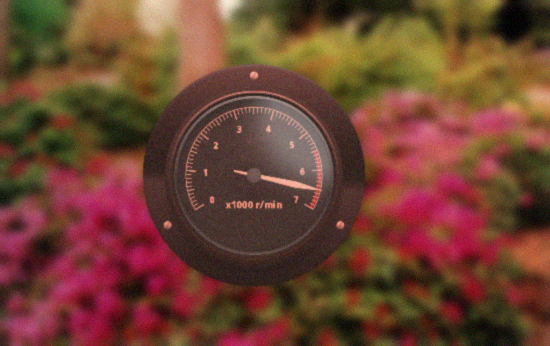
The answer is 6500; rpm
